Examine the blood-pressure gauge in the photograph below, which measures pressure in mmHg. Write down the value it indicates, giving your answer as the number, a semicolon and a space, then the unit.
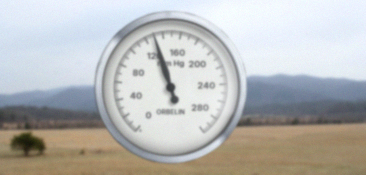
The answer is 130; mmHg
